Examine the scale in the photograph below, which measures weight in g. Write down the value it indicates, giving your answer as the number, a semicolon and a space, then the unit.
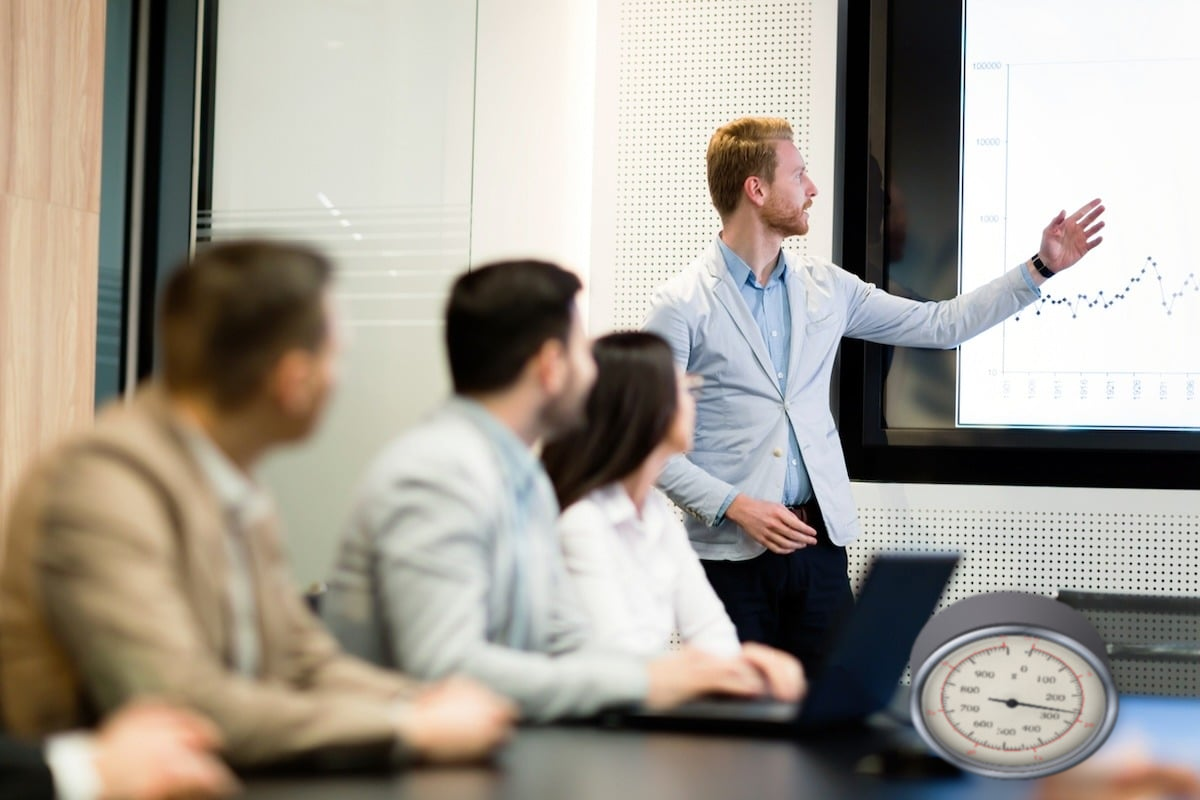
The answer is 250; g
